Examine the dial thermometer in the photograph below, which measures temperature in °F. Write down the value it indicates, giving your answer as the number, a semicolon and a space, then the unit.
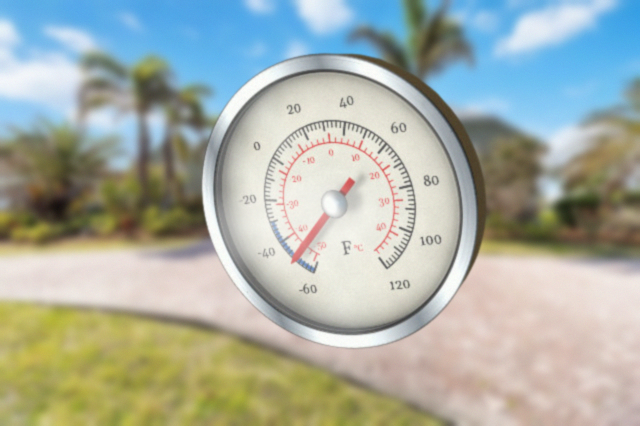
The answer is -50; °F
